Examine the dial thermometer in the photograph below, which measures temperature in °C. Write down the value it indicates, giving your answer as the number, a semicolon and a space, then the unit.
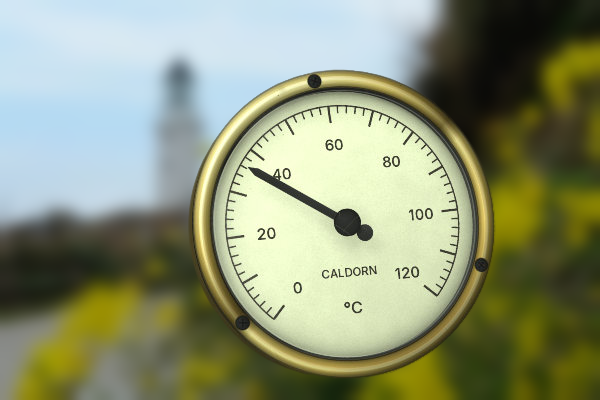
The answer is 36; °C
